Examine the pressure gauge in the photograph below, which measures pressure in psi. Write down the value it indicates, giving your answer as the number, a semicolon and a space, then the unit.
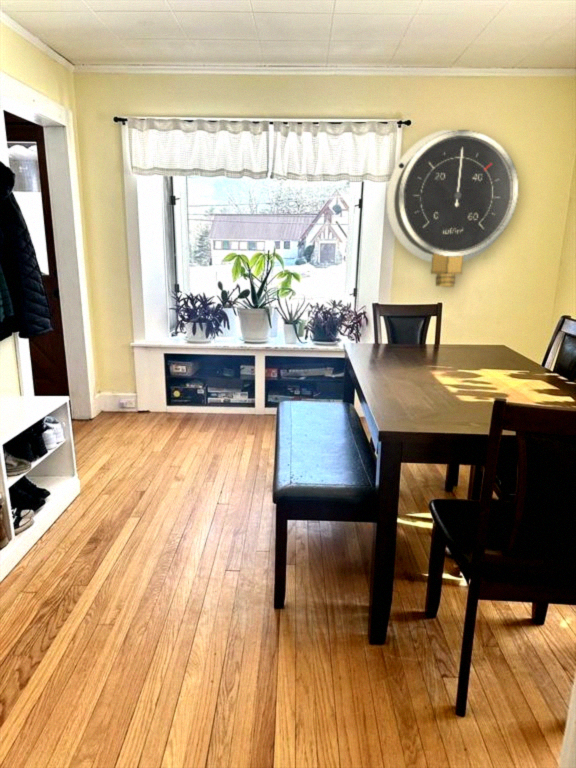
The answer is 30; psi
